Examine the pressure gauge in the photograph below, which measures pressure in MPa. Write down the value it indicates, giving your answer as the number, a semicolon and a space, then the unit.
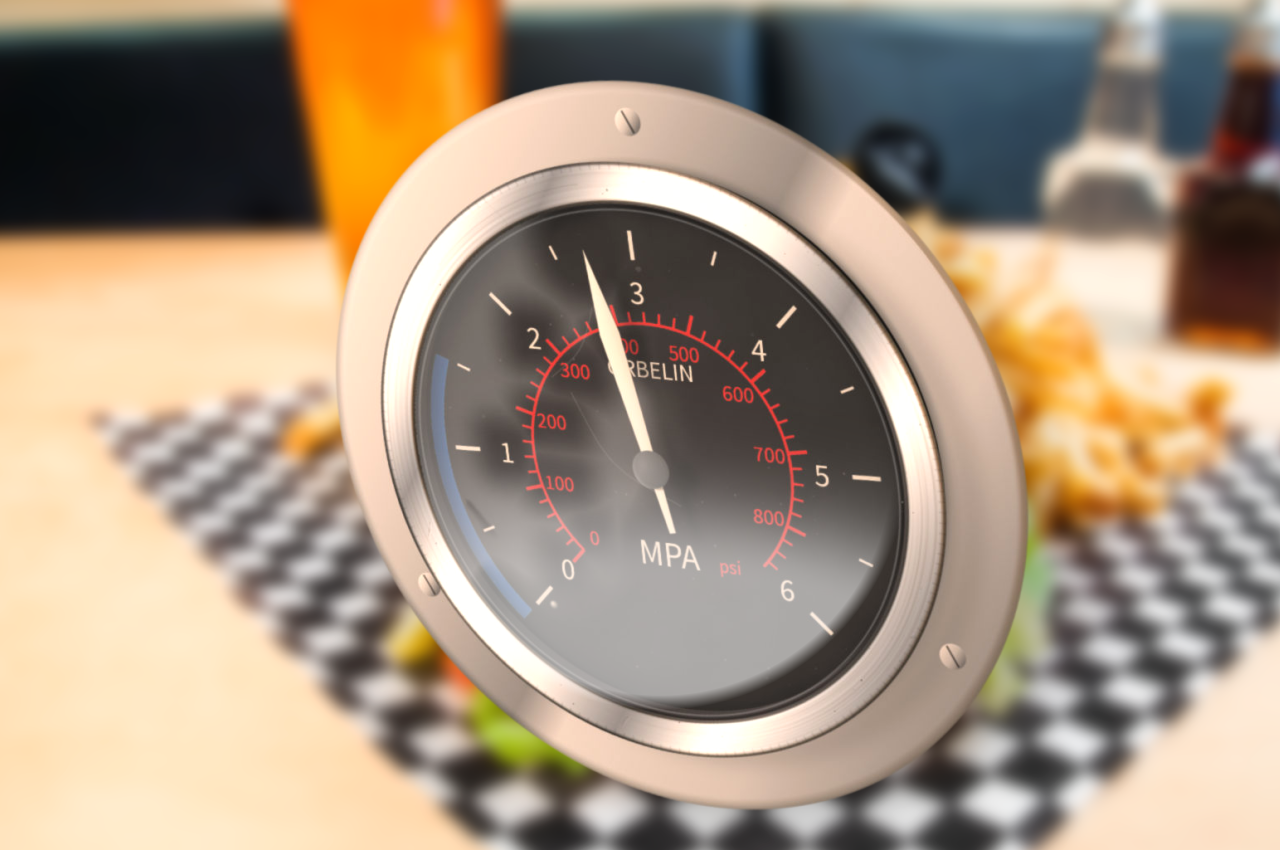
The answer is 2.75; MPa
